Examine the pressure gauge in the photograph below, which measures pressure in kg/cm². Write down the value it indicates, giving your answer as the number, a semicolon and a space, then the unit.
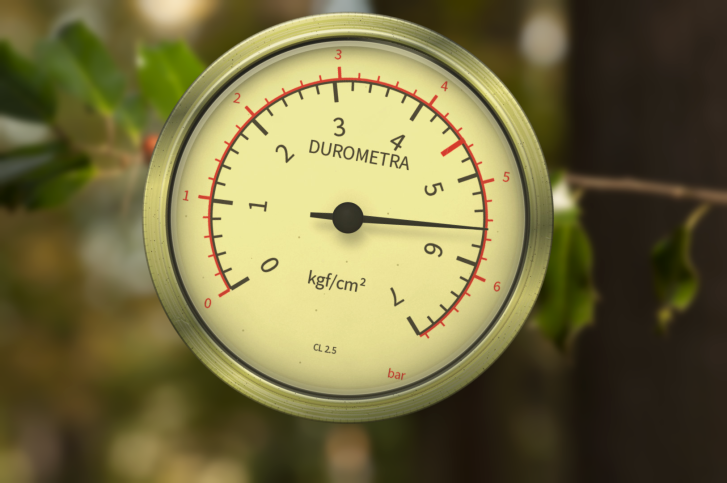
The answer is 5.6; kg/cm²
